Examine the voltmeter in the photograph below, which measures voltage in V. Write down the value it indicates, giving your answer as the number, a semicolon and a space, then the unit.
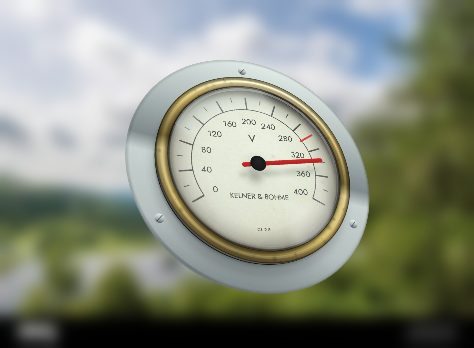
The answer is 340; V
